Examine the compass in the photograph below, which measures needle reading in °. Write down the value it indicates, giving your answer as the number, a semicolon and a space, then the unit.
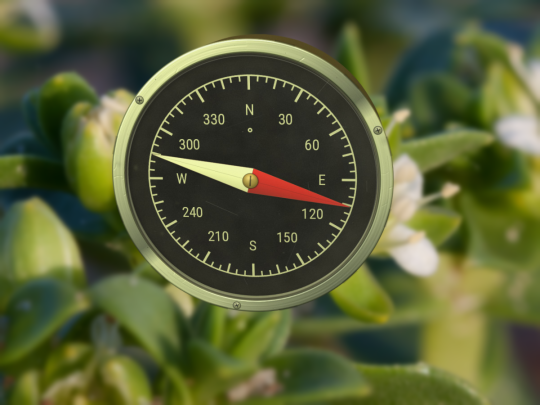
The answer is 105; °
